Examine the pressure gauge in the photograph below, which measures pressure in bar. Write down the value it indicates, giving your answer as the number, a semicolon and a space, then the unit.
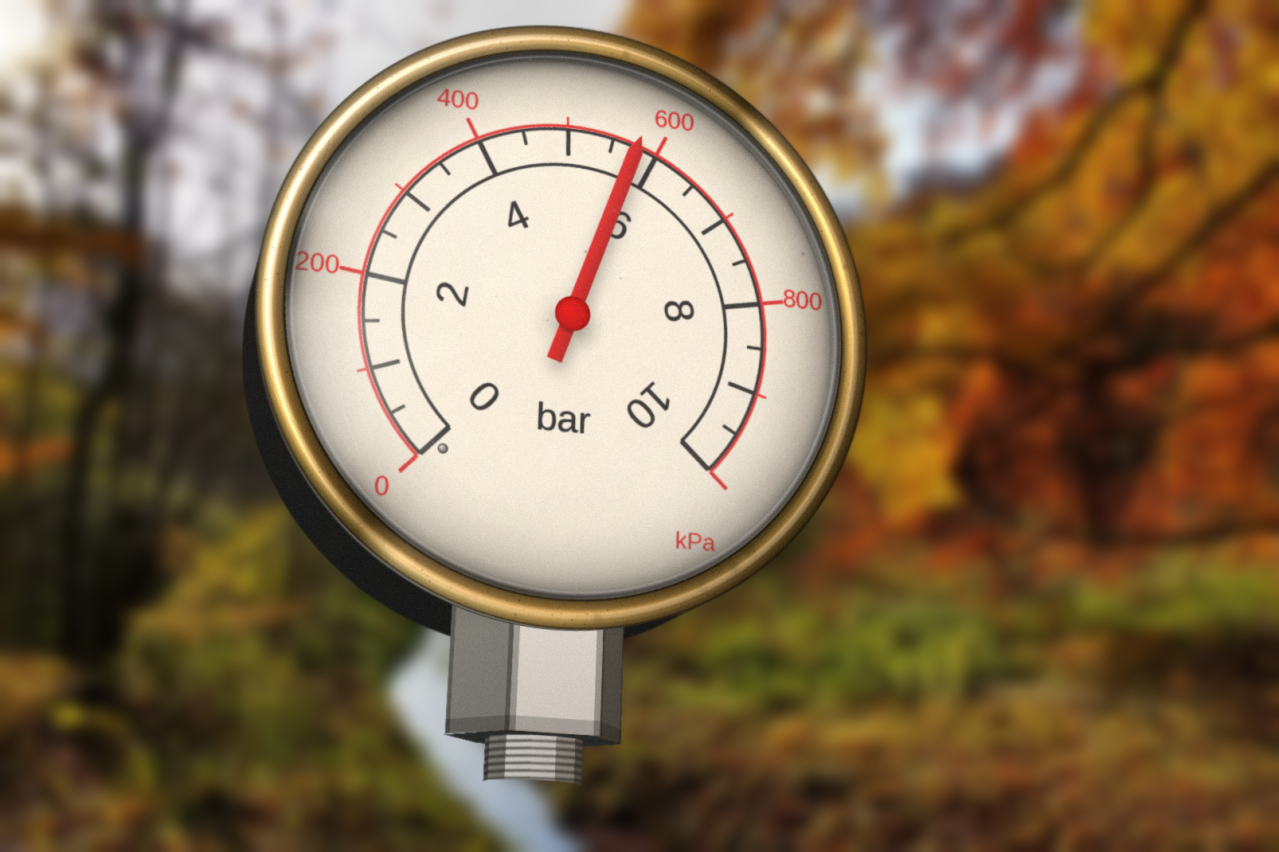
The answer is 5.75; bar
